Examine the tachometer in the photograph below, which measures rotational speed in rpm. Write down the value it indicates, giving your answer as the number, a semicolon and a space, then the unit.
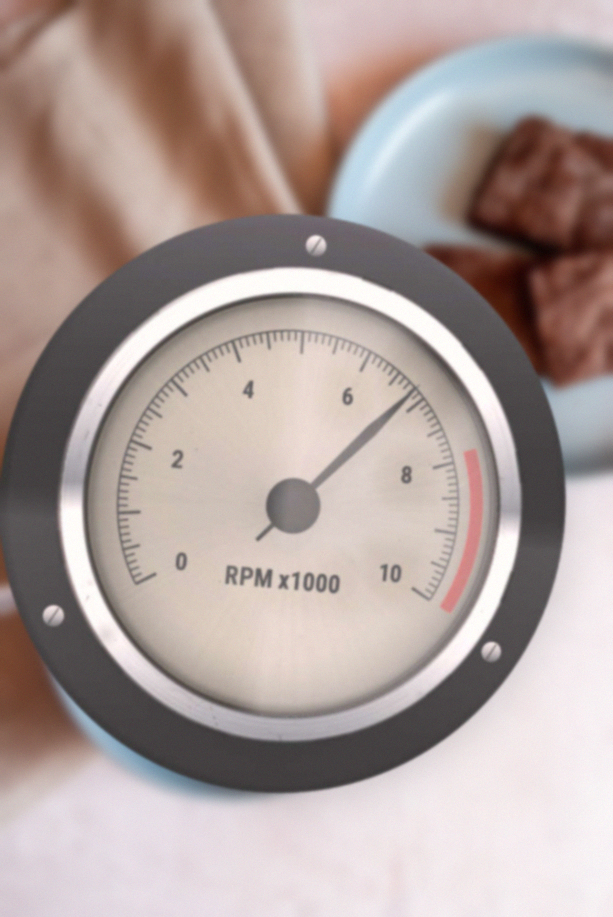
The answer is 6800; rpm
